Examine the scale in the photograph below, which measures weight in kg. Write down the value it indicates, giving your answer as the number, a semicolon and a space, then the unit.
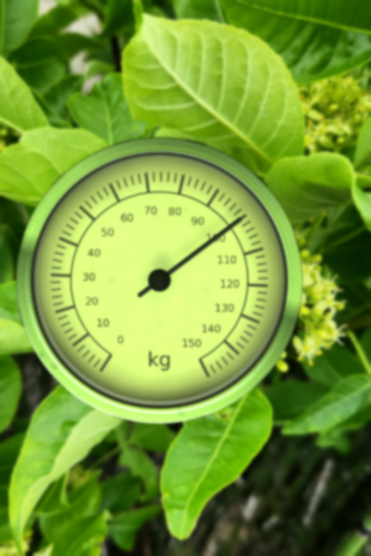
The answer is 100; kg
